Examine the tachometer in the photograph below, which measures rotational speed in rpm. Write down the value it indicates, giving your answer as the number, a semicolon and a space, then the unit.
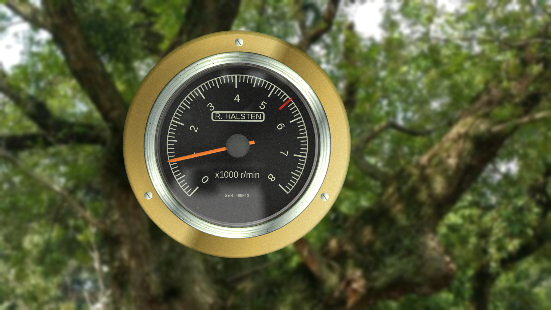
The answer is 1000; rpm
